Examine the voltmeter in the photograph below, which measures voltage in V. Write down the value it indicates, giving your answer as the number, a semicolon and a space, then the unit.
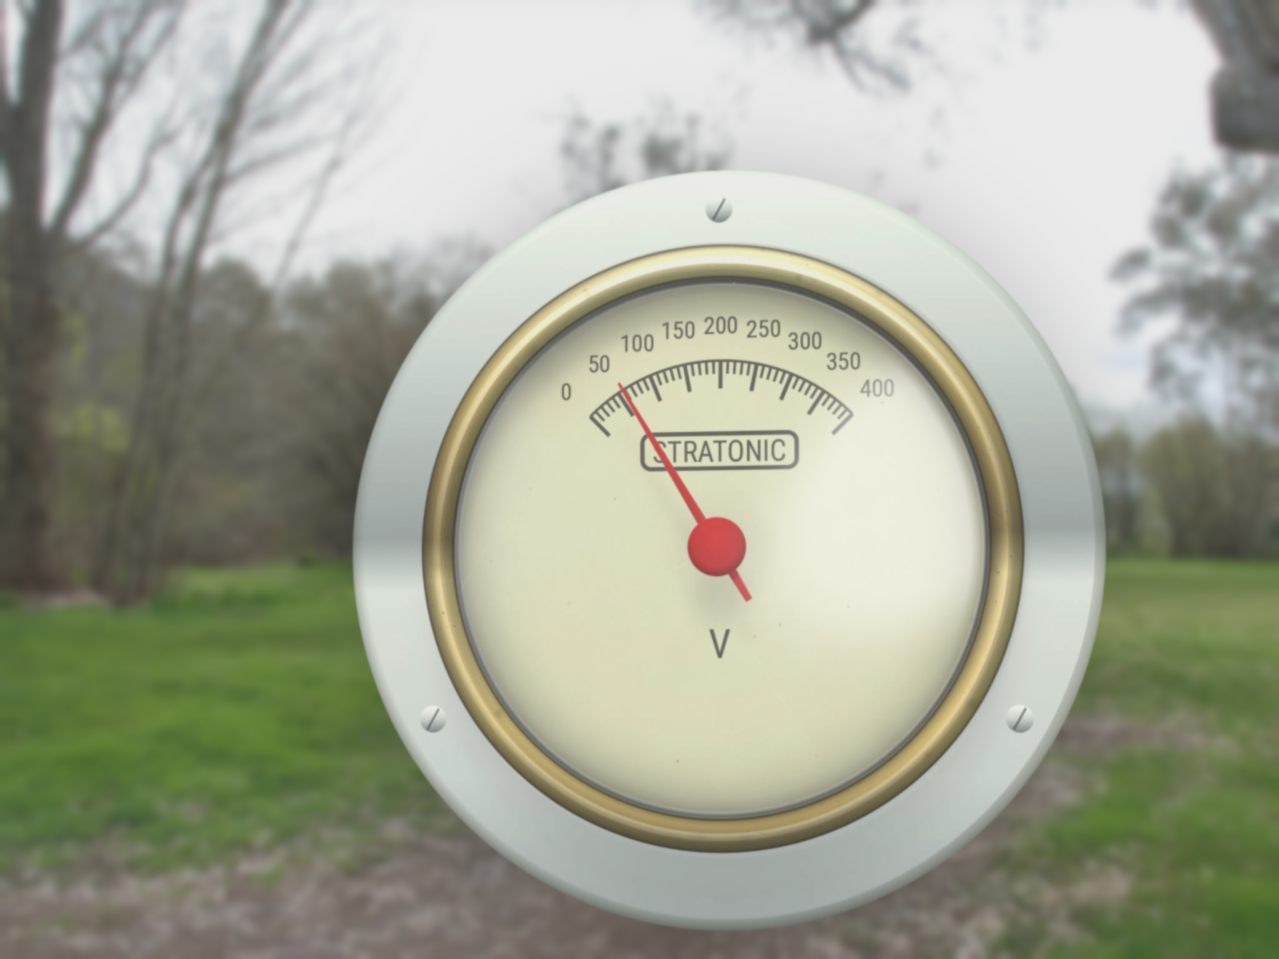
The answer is 60; V
